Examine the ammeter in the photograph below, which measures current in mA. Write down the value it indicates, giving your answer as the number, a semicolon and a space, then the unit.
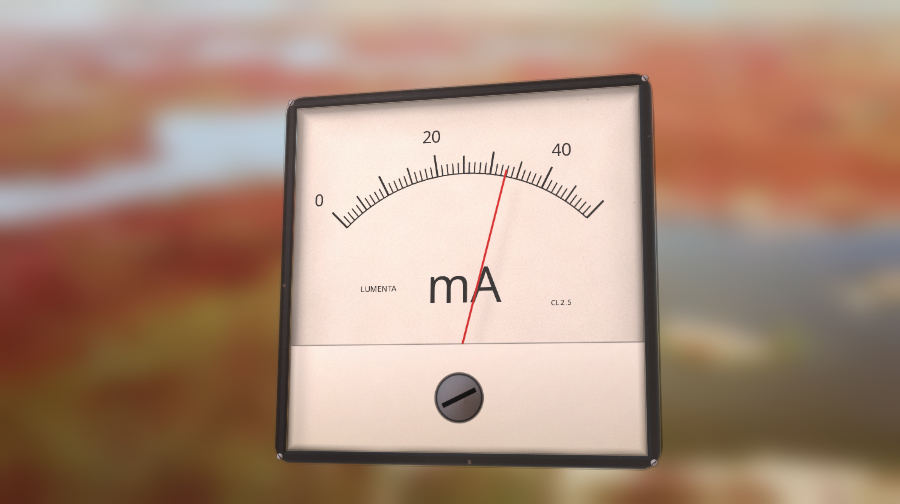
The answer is 33; mA
